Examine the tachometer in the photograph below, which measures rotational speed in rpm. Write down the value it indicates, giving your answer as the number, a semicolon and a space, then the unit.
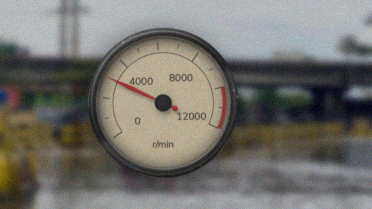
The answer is 3000; rpm
